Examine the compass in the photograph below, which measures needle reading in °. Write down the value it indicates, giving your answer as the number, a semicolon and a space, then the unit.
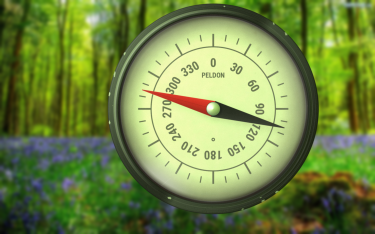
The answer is 285; °
